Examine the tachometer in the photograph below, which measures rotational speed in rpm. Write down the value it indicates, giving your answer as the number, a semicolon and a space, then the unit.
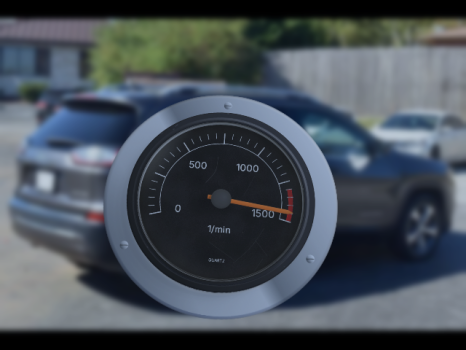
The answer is 1450; rpm
